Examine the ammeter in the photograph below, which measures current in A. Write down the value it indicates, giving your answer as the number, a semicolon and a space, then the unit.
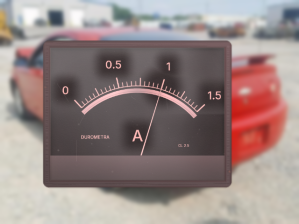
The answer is 1; A
